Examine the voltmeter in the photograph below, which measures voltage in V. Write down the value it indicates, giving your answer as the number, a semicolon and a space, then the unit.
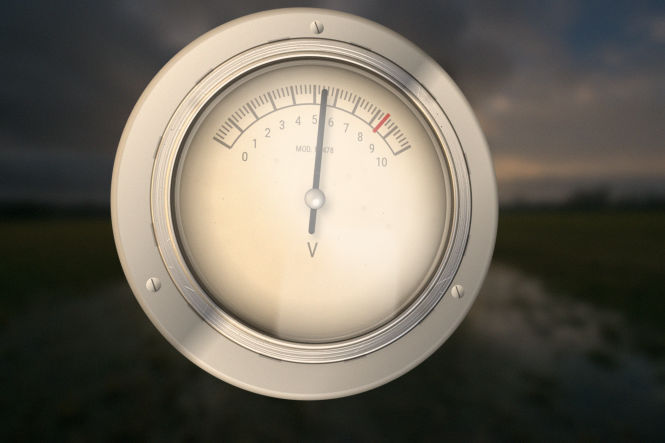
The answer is 5.4; V
